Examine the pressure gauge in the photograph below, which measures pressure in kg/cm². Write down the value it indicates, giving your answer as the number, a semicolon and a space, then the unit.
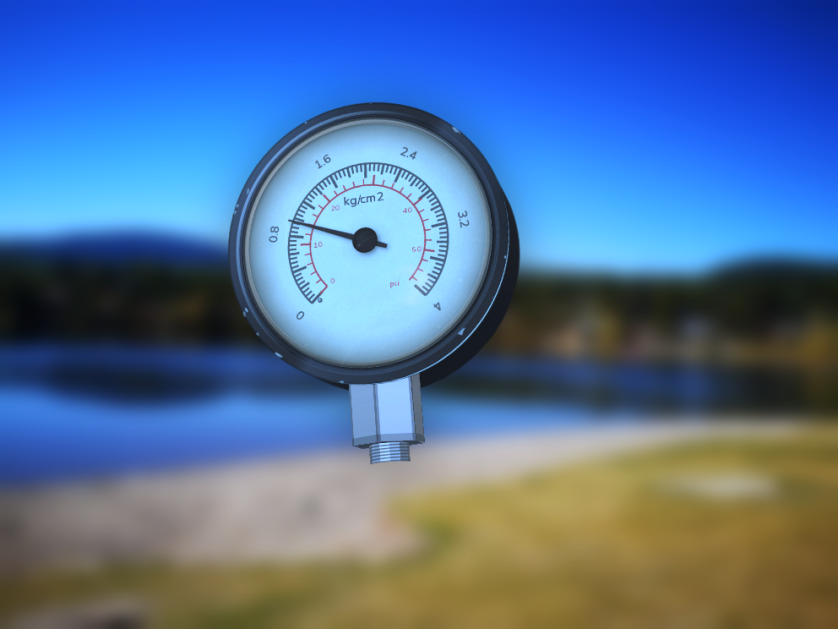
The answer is 0.95; kg/cm²
